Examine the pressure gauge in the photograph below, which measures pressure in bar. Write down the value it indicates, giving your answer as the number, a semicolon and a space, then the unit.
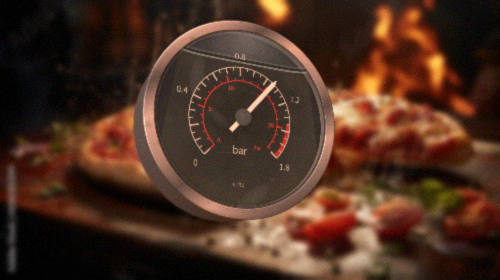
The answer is 1.05; bar
